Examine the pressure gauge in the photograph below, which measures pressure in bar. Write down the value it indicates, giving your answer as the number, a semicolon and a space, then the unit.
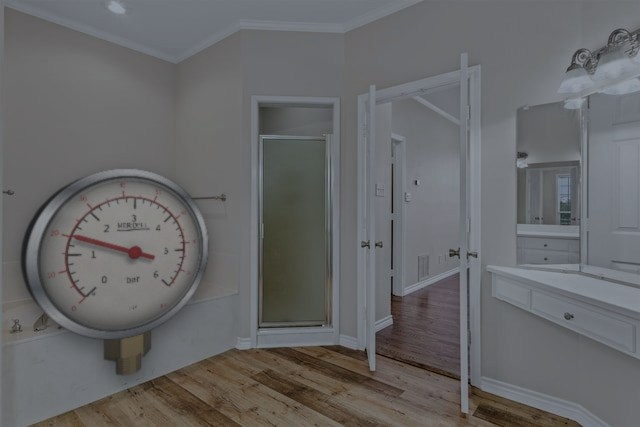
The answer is 1.4; bar
